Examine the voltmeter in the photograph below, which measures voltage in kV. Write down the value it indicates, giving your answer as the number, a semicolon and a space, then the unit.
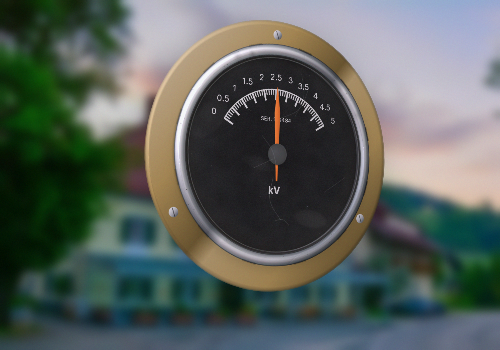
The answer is 2.5; kV
